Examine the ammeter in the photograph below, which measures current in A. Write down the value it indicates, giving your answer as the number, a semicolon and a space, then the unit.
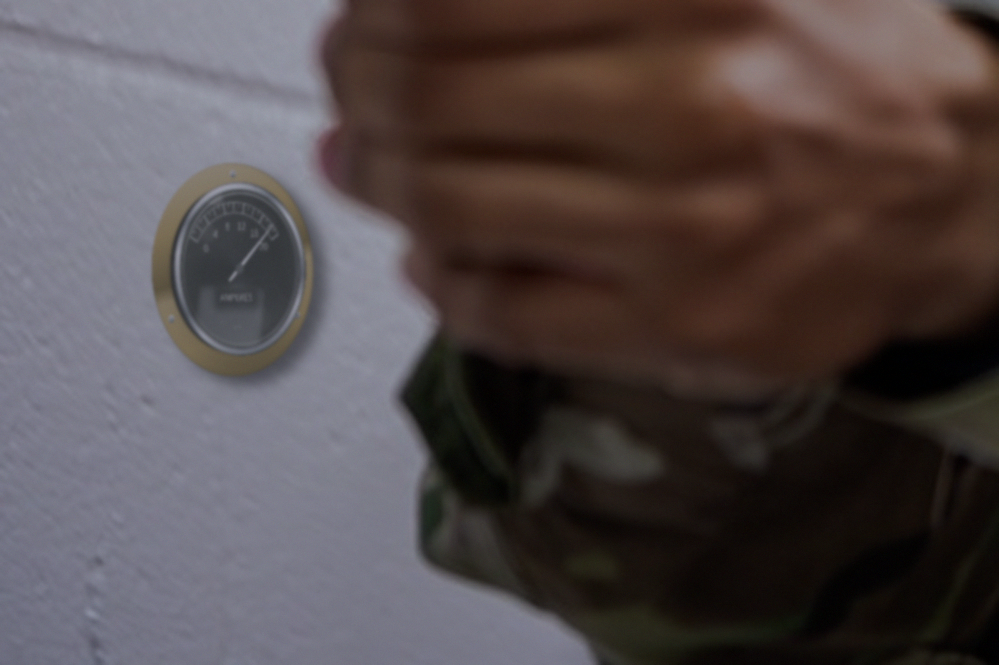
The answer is 18; A
